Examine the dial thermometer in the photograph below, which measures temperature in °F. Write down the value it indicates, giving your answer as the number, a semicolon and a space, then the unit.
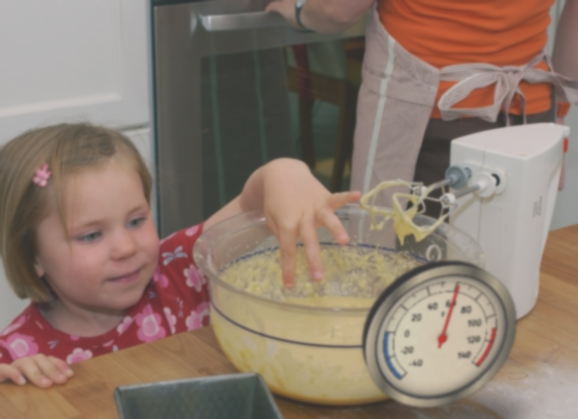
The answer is 60; °F
